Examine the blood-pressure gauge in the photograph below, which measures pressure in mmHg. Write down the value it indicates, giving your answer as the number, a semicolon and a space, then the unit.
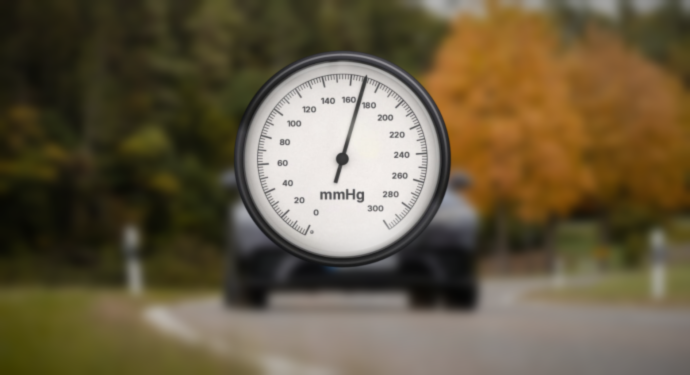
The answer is 170; mmHg
